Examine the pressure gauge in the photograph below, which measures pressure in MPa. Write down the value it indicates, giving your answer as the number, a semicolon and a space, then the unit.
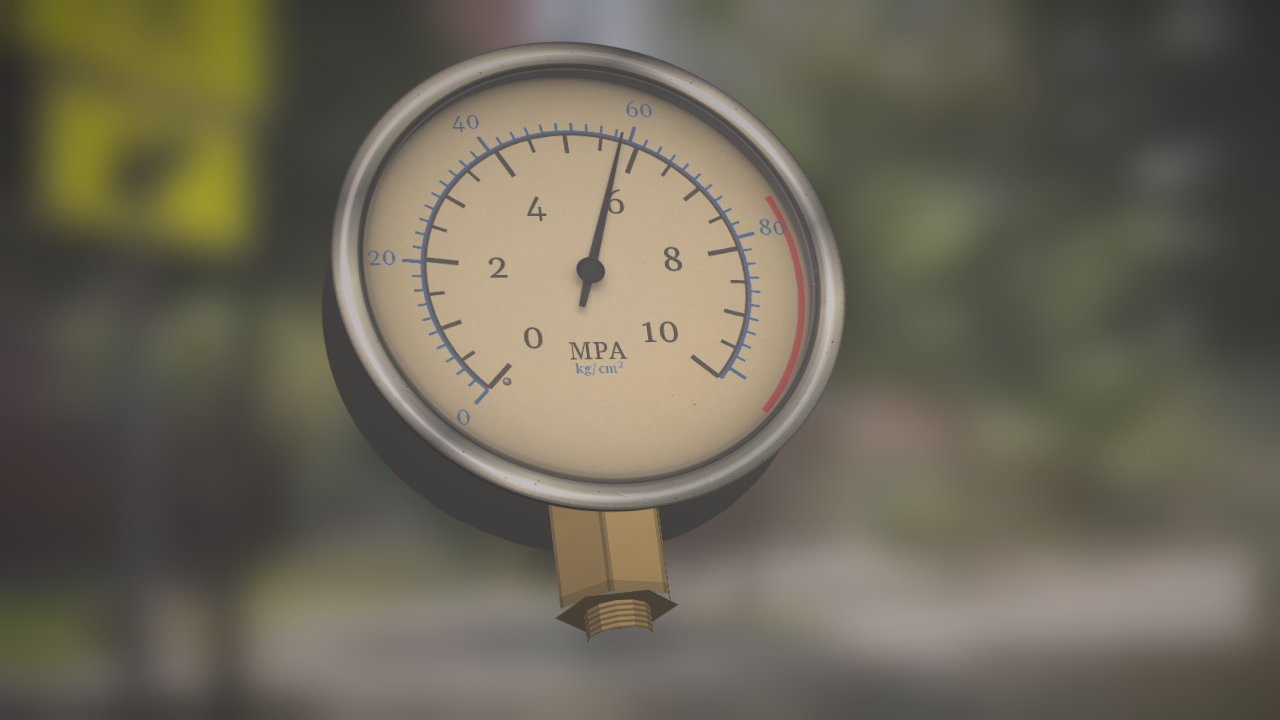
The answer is 5.75; MPa
